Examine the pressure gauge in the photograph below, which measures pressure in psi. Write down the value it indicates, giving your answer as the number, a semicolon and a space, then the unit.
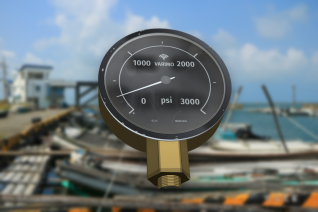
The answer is 250; psi
